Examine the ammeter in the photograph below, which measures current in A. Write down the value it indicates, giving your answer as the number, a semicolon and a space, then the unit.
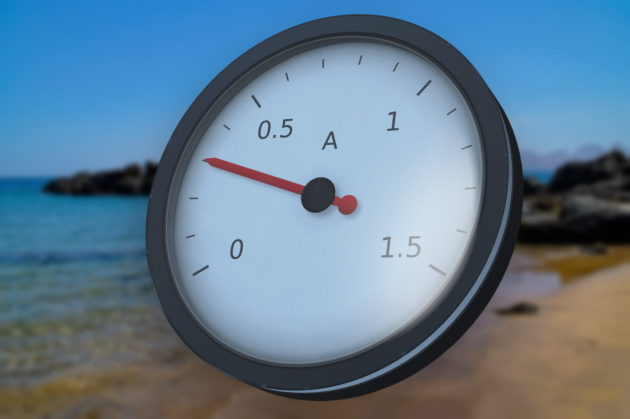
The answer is 0.3; A
